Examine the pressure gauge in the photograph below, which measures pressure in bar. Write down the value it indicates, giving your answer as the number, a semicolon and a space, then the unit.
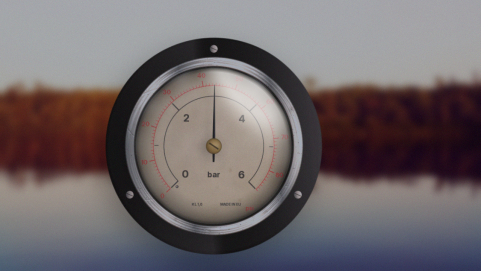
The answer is 3; bar
